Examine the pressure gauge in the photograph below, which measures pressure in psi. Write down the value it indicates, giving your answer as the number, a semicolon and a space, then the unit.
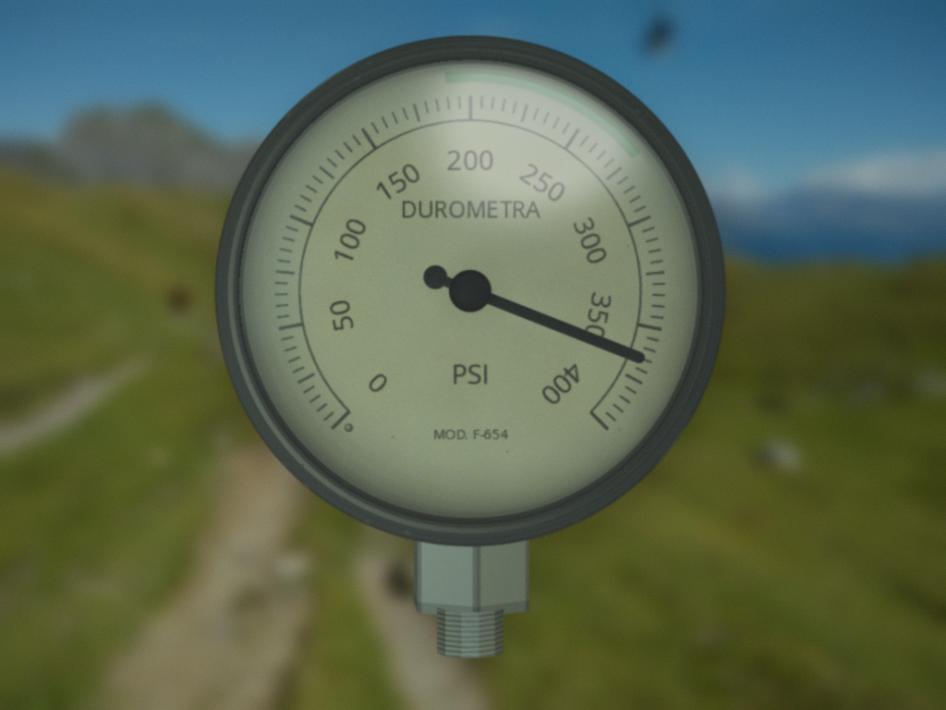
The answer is 365; psi
